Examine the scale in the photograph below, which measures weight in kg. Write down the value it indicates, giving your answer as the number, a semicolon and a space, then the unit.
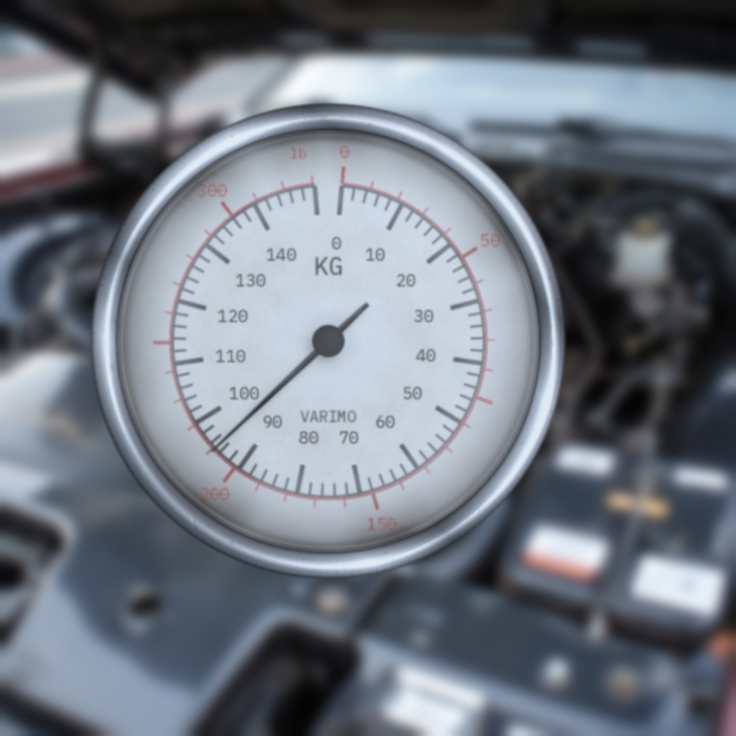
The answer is 95; kg
